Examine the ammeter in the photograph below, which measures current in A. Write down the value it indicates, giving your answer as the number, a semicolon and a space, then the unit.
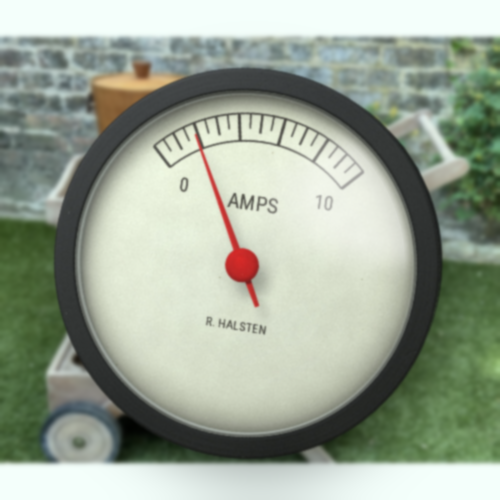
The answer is 2; A
